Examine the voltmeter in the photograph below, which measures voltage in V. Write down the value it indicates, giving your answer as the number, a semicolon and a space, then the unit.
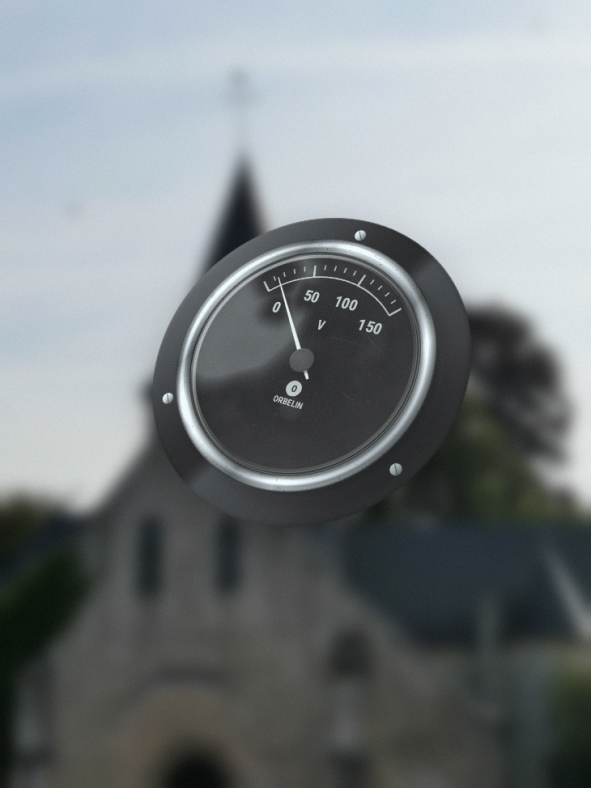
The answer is 15; V
